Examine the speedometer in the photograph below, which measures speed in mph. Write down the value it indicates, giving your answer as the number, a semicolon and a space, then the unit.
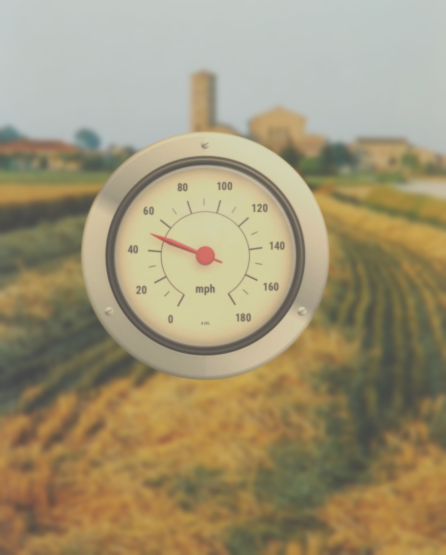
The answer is 50; mph
